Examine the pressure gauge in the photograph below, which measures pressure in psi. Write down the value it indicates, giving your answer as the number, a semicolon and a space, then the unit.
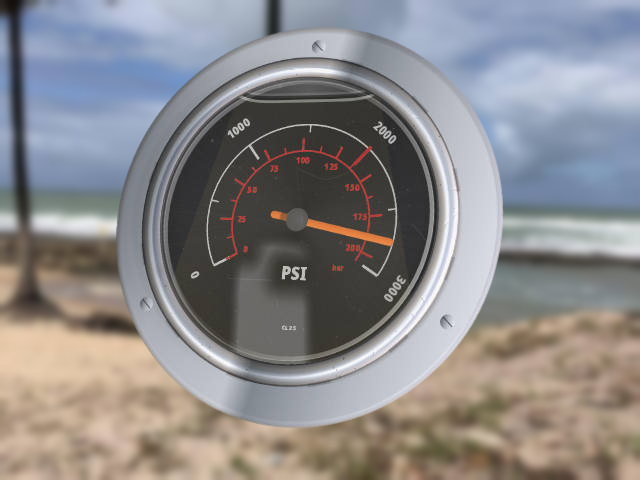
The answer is 2750; psi
